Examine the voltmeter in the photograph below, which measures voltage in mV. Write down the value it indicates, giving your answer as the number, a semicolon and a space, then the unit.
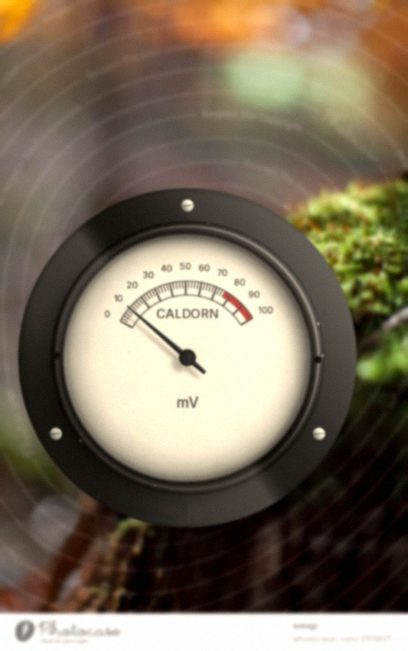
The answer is 10; mV
